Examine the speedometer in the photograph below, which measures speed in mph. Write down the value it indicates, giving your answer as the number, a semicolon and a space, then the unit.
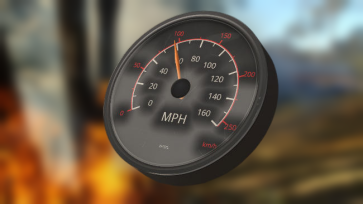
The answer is 60; mph
